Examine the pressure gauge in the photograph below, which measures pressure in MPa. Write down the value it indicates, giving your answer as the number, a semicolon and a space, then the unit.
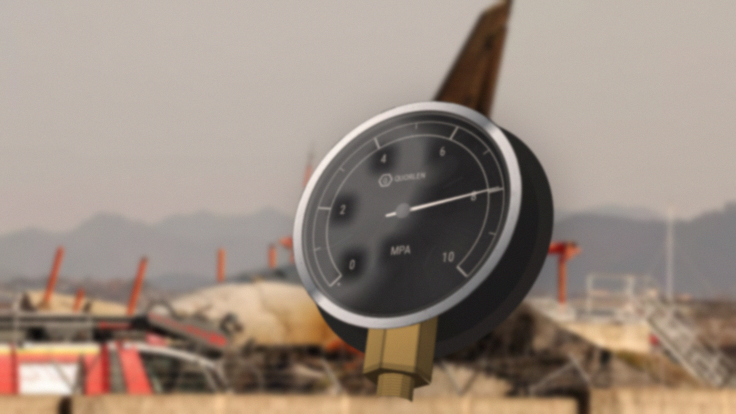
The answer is 8; MPa
